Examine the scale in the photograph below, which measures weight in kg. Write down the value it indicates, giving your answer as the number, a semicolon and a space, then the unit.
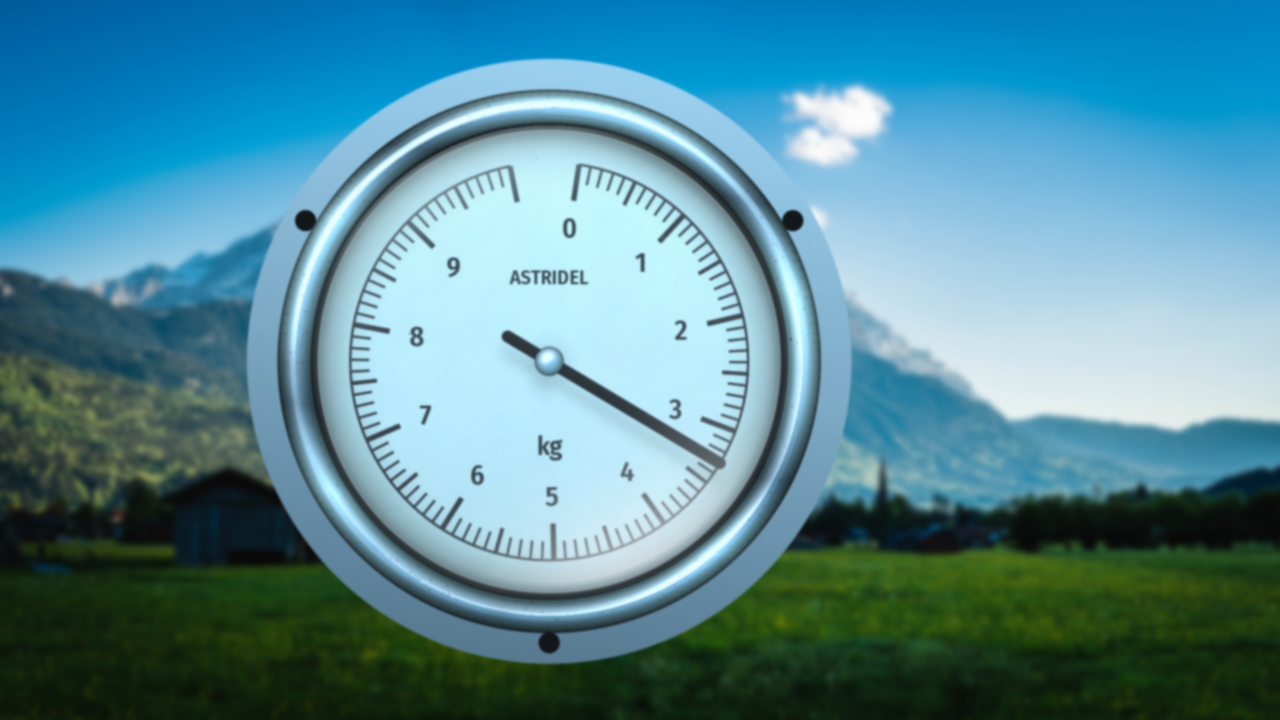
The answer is 3.3; kg
